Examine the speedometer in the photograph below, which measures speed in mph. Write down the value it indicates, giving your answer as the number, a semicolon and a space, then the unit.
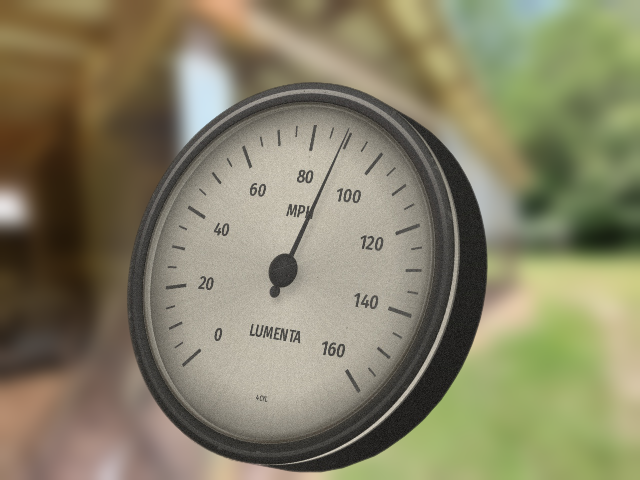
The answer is 90; mph
